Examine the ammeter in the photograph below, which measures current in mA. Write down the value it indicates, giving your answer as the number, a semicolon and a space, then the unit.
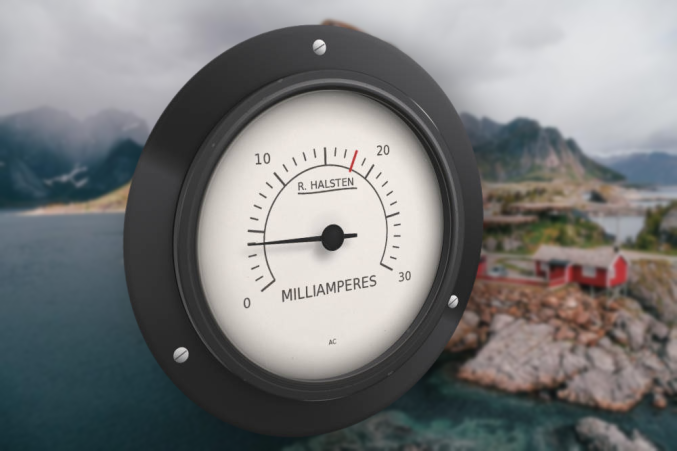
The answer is 4; mA
